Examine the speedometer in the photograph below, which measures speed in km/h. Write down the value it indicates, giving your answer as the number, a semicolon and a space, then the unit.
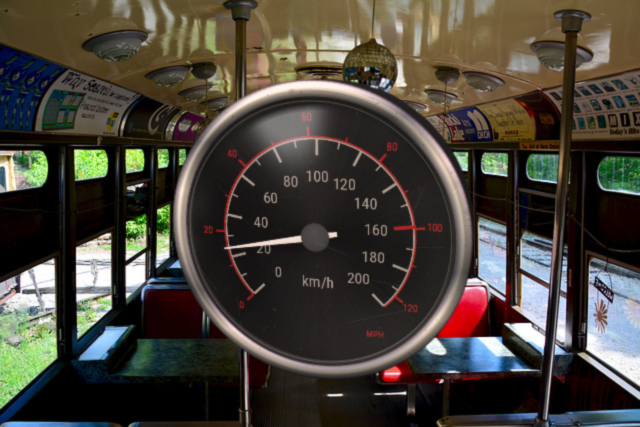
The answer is 25; km/h
